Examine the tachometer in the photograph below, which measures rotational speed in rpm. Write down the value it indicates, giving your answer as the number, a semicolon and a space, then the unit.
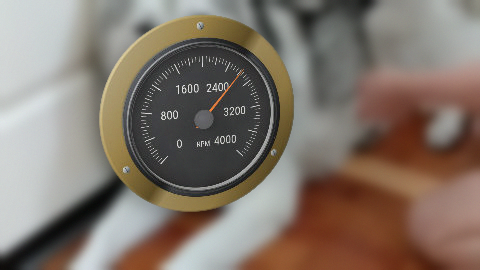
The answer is 2600; rpm
